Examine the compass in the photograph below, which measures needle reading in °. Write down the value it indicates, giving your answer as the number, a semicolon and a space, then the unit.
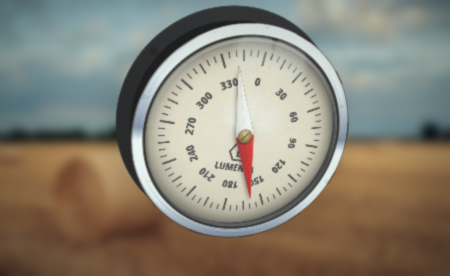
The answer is 160; °
